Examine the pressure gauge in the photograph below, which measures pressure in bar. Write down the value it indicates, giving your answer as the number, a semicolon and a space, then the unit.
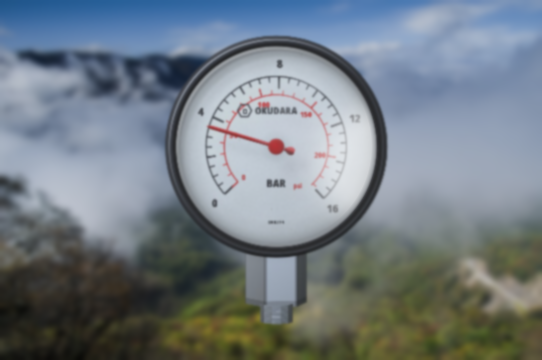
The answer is 3.5; bar
